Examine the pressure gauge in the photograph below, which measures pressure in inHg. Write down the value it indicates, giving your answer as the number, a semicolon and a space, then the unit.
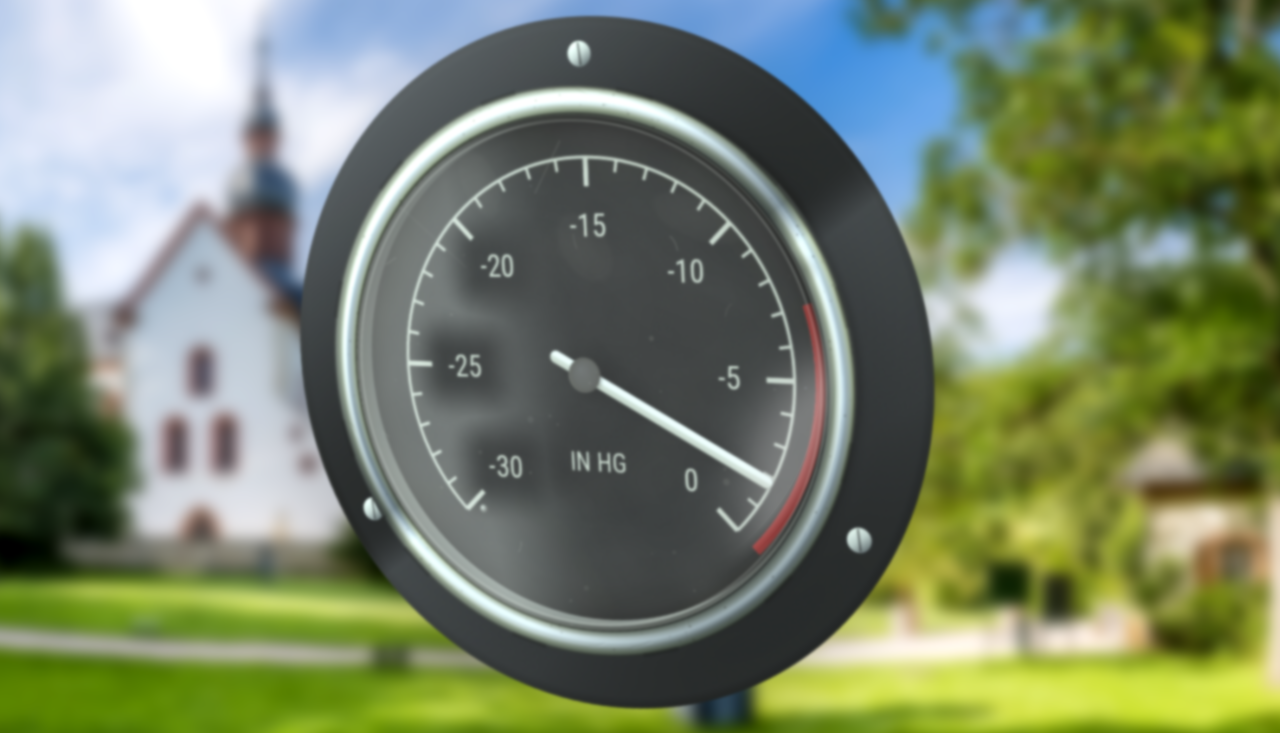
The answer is -2; inHg
